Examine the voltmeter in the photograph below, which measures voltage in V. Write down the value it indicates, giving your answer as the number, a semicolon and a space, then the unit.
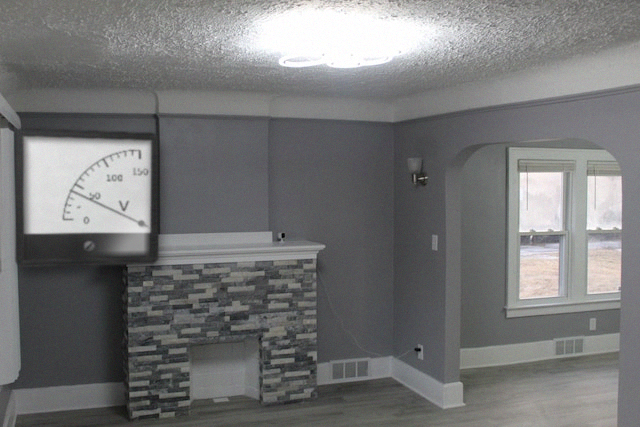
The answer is 40; V
